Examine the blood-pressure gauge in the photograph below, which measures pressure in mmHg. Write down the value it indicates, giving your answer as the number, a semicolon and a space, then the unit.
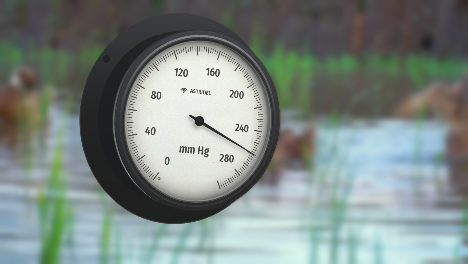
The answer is 260; mmHg
